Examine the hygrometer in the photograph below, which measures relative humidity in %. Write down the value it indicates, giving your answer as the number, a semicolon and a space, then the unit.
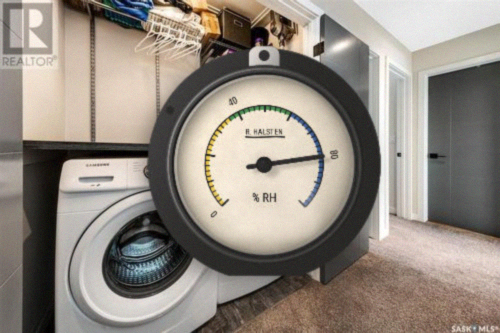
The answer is 80; %
